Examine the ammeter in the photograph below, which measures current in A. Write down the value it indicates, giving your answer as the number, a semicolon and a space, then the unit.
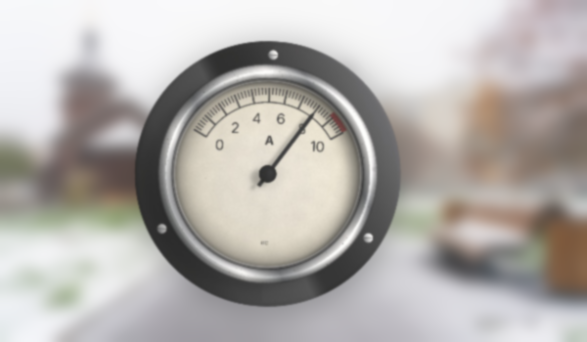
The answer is 8; A
